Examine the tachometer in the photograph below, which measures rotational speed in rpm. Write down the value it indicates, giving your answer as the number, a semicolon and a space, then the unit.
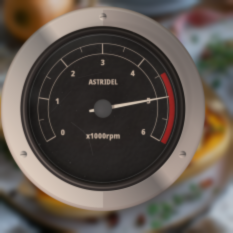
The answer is 5000; rpm
